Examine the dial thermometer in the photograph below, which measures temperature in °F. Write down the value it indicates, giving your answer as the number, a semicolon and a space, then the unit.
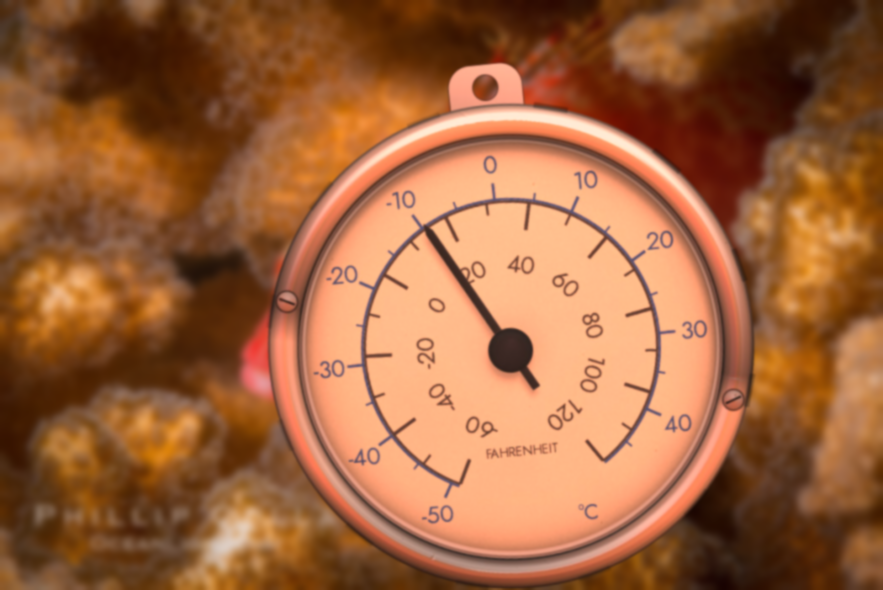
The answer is 15; °F
